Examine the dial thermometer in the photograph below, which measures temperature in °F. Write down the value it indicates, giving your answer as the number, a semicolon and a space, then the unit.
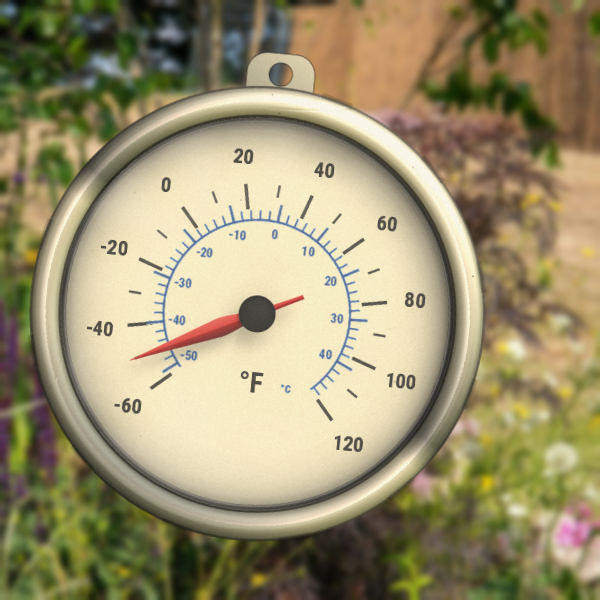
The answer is -50; °F
